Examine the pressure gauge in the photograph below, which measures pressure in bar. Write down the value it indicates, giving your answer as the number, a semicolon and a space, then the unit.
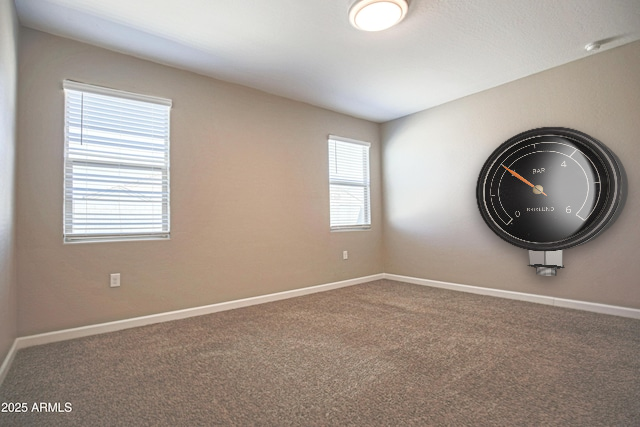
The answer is 2; bar
